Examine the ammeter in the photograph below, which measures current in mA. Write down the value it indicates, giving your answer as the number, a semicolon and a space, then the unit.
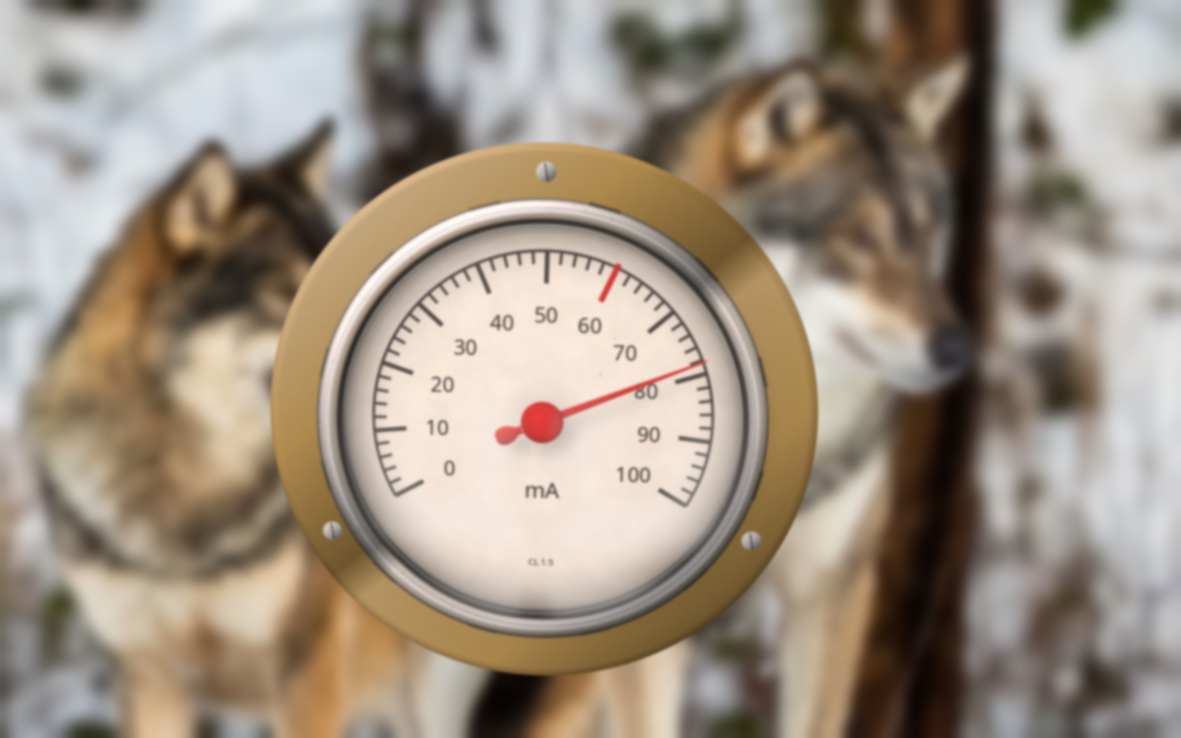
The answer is 78; mA
